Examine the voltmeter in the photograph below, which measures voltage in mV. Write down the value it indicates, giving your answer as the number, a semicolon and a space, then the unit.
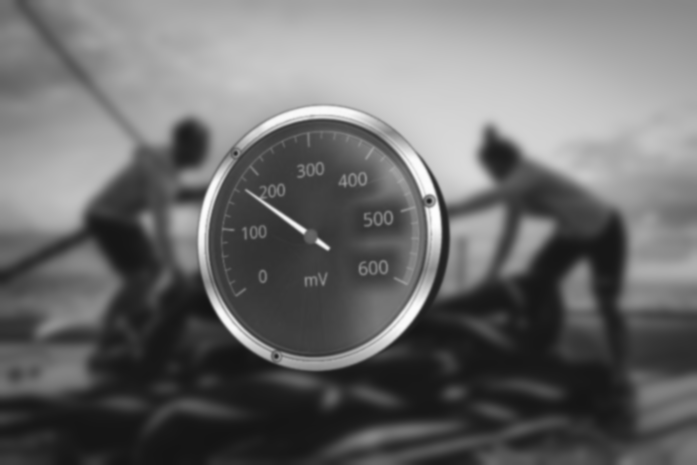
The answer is 170; mV
